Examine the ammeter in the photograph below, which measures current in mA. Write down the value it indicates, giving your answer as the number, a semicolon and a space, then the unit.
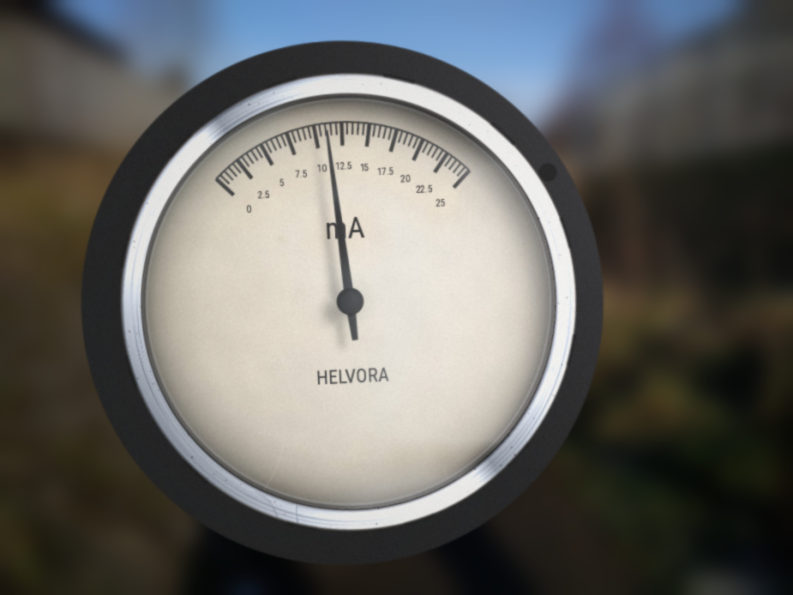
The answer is 11; mA
